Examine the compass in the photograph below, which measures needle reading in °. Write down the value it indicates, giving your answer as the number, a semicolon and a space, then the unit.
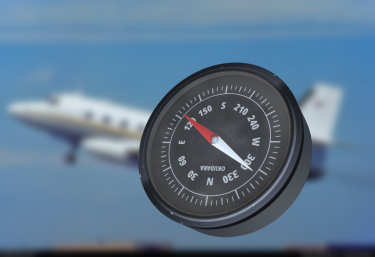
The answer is 125; °
